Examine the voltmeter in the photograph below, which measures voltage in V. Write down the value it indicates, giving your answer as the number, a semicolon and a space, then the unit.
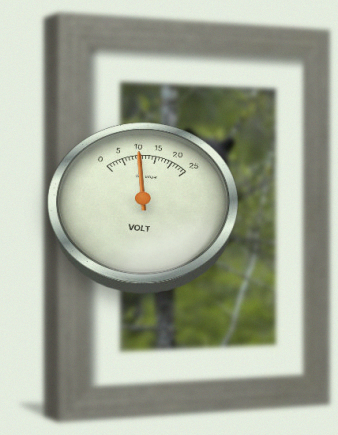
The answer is 10; V
